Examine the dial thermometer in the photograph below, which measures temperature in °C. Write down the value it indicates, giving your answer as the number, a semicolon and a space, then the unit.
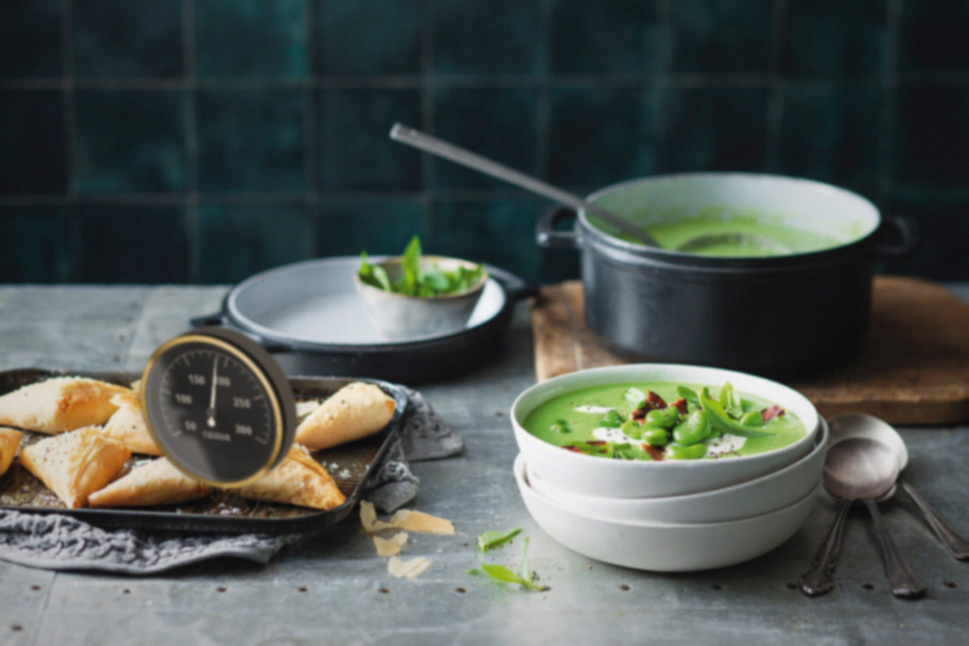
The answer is 190; °C
